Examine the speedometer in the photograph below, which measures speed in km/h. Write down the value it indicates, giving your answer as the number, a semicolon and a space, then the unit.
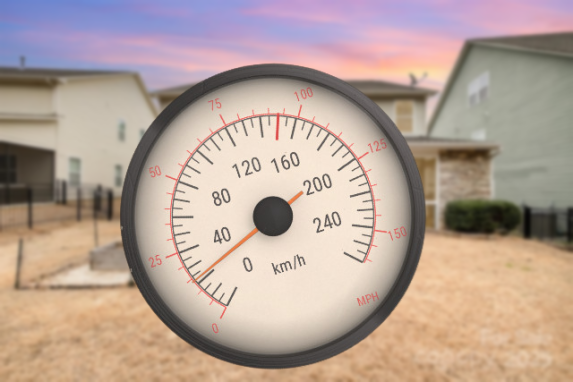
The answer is 22.5; km/h
